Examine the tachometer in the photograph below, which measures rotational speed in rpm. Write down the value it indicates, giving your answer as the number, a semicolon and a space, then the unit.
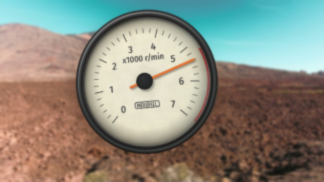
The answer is 5400; rpm
